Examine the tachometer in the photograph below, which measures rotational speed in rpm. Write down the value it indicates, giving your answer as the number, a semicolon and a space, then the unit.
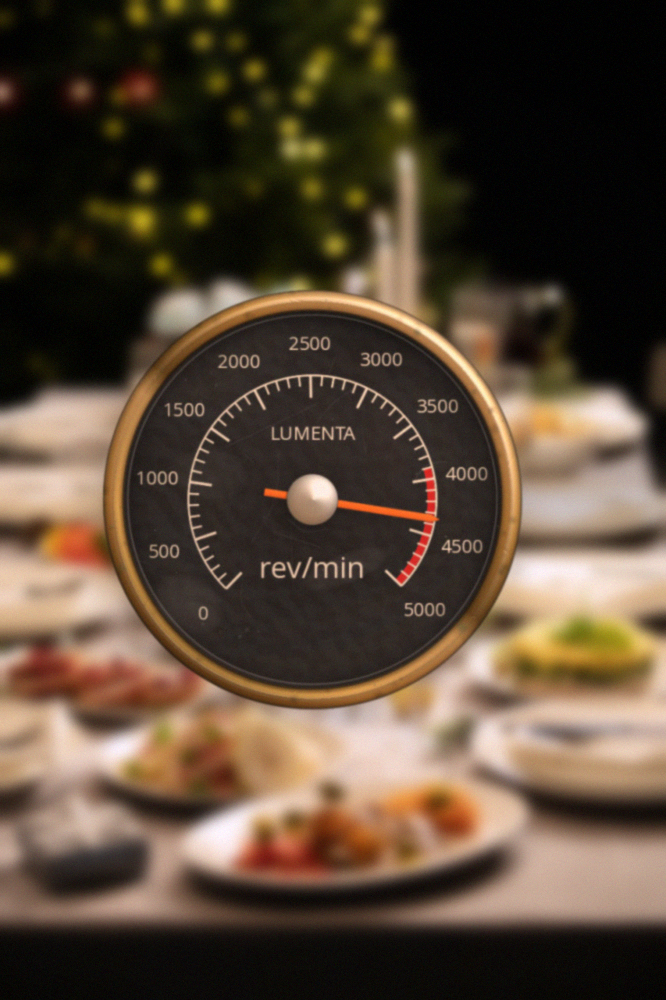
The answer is 4350; rpm
